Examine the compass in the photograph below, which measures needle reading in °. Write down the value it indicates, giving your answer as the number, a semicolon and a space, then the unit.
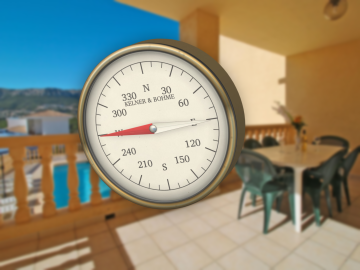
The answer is 270; °
